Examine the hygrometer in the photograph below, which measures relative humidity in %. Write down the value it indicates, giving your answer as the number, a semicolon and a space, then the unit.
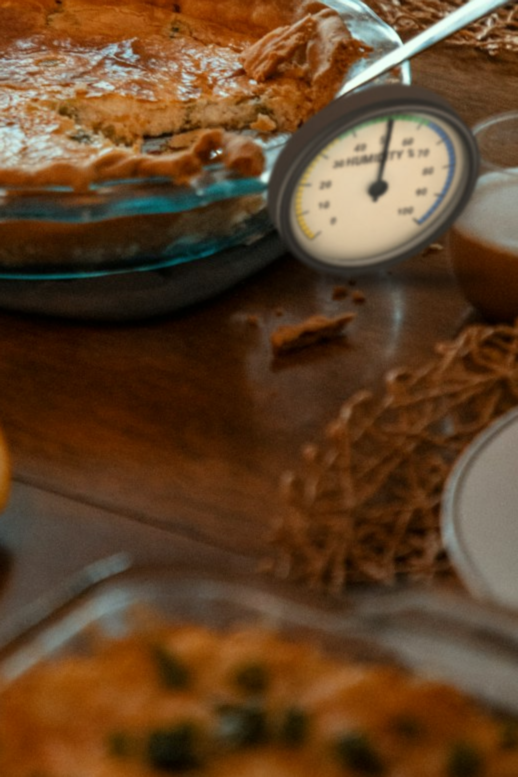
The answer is 50; %
